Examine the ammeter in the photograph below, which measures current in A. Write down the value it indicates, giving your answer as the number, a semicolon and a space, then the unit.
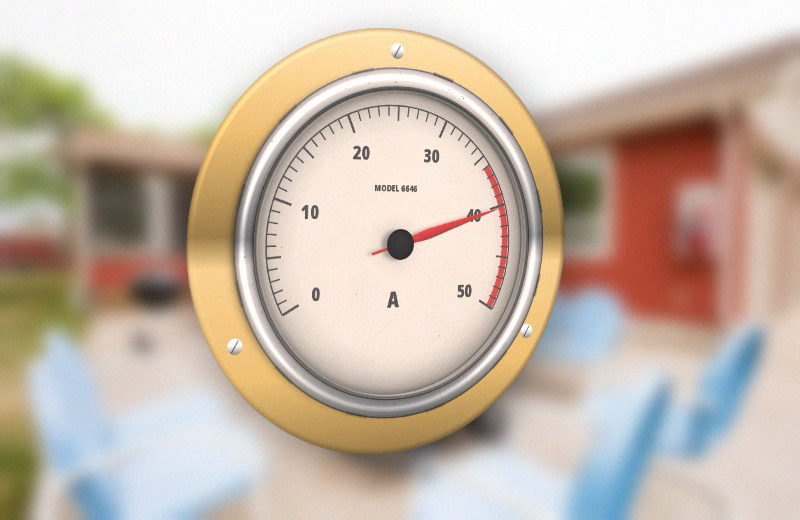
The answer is 40; A
